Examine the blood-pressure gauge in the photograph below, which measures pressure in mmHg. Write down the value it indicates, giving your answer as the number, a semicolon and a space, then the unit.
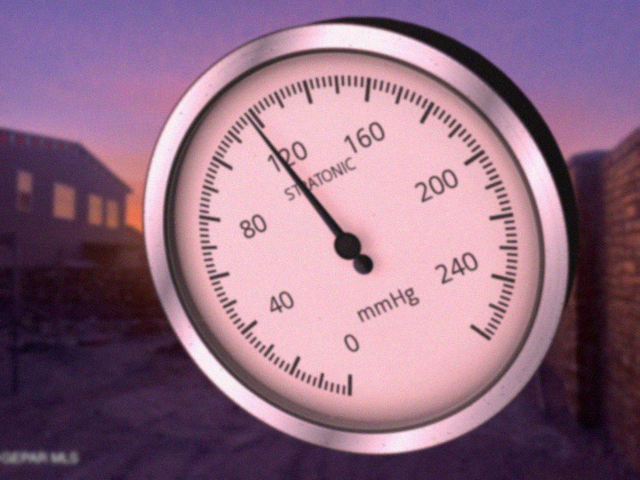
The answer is 120; mmHg
